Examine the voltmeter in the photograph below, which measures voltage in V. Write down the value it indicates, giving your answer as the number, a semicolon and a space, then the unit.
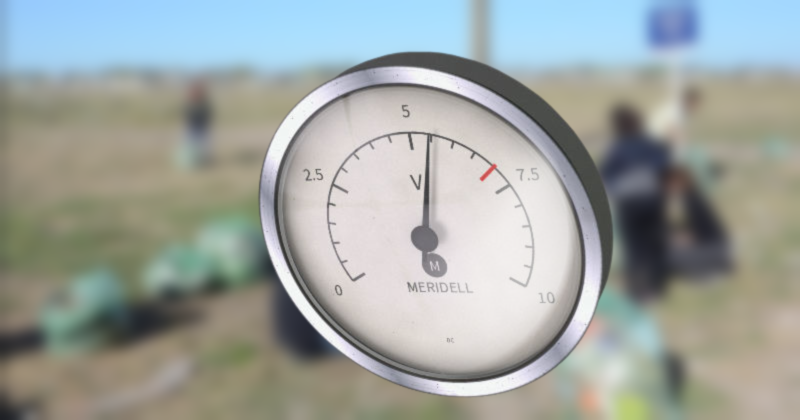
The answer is 5.5; V
